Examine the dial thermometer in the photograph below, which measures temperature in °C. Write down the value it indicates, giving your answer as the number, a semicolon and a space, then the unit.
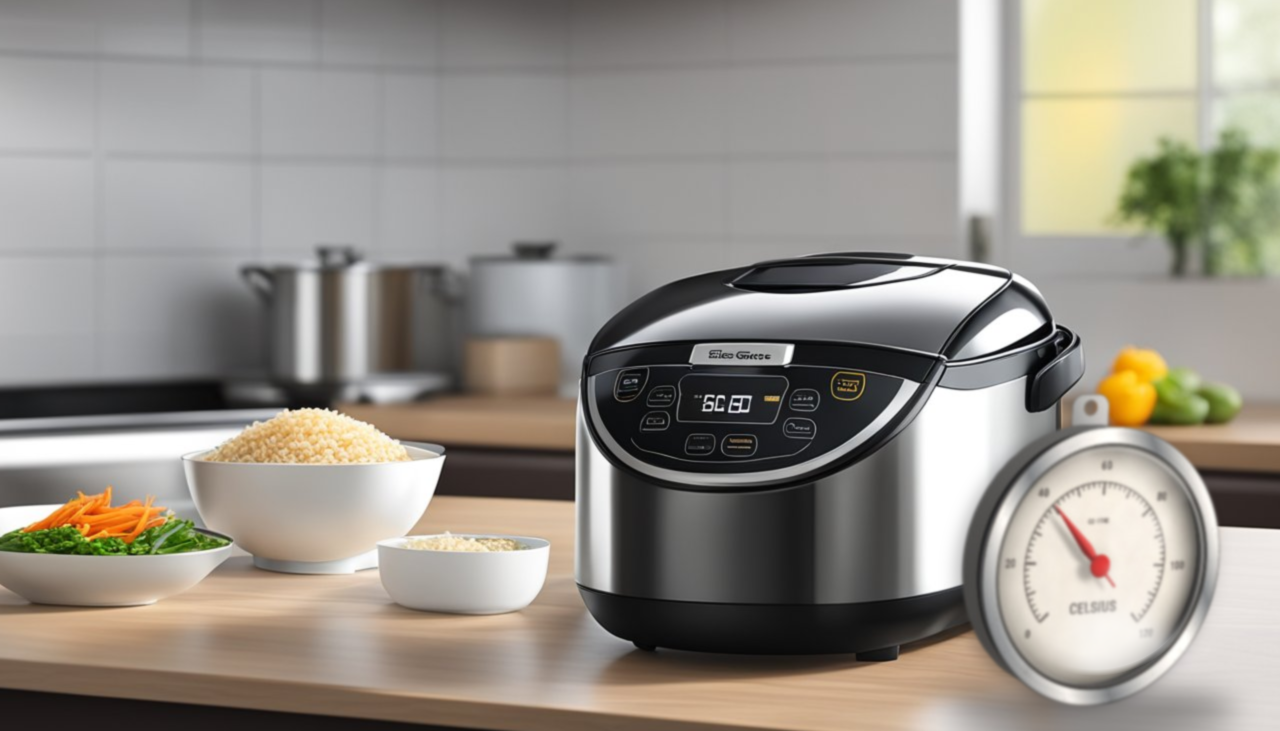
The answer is 40; °C
